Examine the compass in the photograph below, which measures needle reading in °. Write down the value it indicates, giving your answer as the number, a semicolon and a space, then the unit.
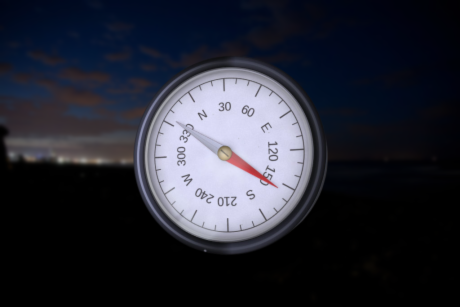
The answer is 155; °
